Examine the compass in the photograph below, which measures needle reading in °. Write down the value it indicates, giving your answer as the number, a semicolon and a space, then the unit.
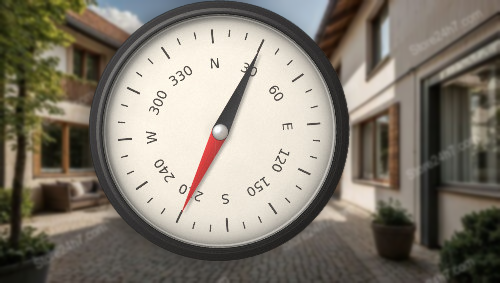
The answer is 210; °
